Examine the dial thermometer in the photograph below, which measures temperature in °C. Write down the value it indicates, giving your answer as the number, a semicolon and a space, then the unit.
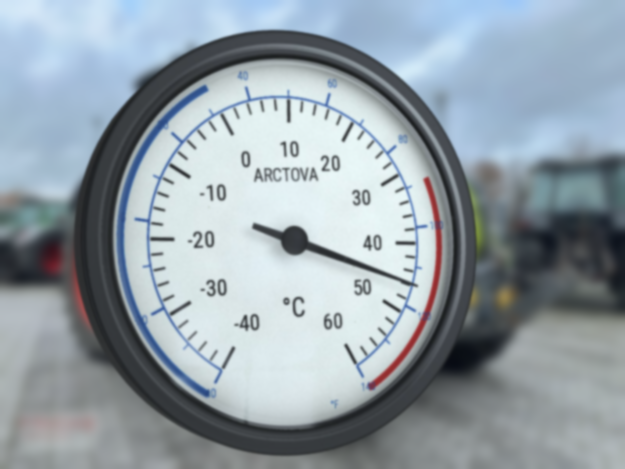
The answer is 46; °C
